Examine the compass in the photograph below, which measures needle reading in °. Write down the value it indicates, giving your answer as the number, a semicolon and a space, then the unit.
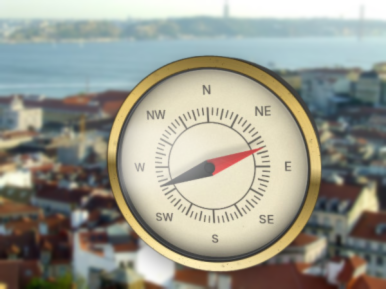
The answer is 70; °
